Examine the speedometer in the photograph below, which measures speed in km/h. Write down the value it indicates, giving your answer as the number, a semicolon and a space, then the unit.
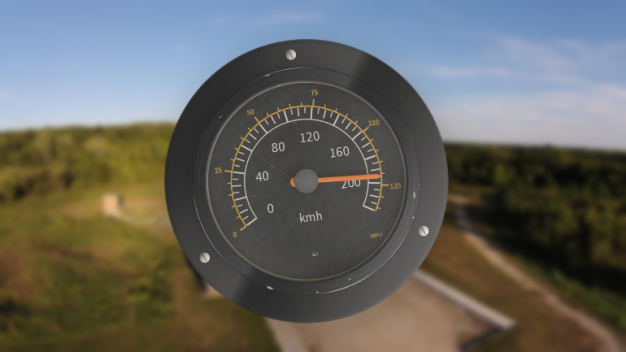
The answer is 195; km/h
